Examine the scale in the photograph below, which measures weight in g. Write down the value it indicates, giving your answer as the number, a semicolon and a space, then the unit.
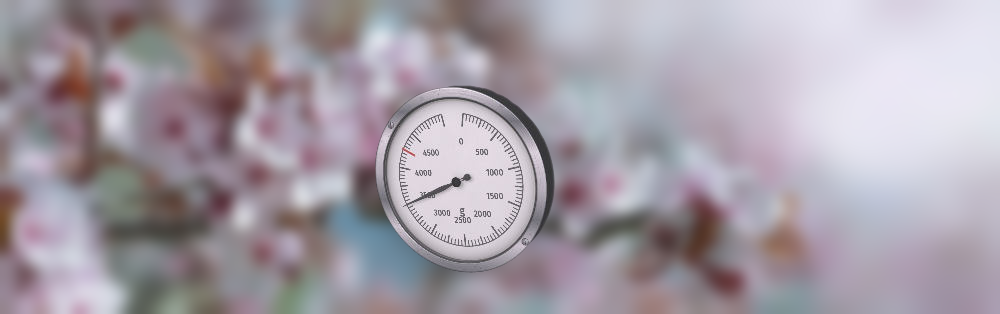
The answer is 3500; g
